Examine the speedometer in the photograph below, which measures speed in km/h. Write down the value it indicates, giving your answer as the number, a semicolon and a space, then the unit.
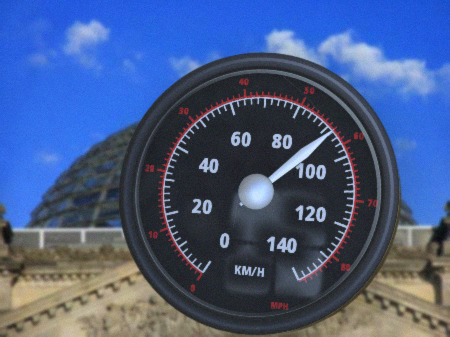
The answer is 92; km/h
